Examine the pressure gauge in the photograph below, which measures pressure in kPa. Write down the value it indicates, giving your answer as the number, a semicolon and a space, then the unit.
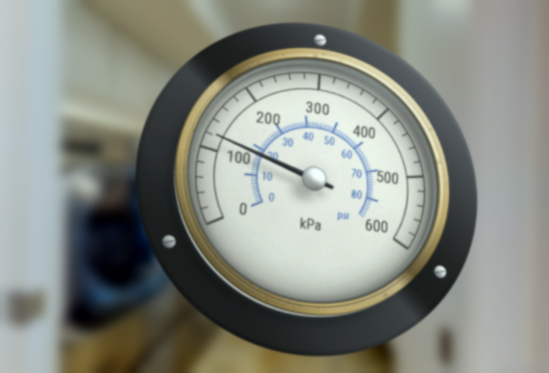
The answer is 120; kPa
